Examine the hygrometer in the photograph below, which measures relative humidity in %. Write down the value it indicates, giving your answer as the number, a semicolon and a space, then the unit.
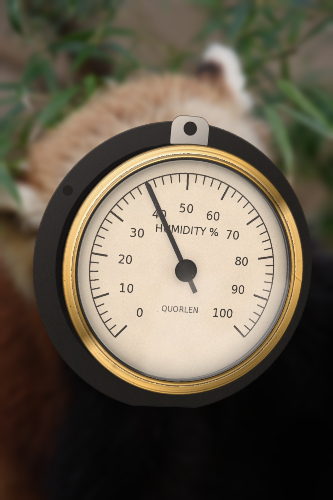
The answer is 40; %
